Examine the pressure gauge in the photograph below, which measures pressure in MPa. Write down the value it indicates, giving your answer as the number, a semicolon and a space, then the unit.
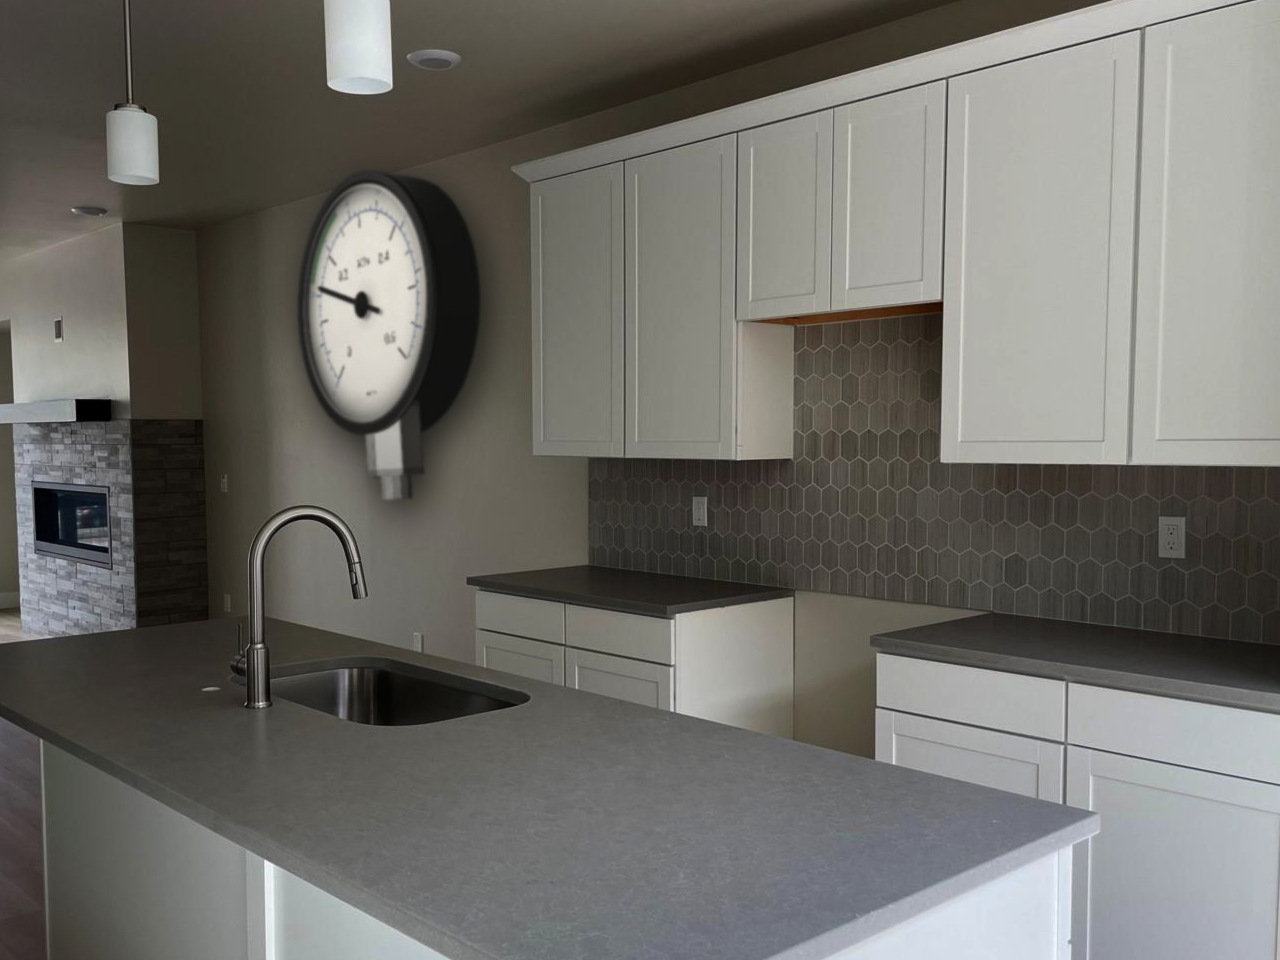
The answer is 0.15; MPa
